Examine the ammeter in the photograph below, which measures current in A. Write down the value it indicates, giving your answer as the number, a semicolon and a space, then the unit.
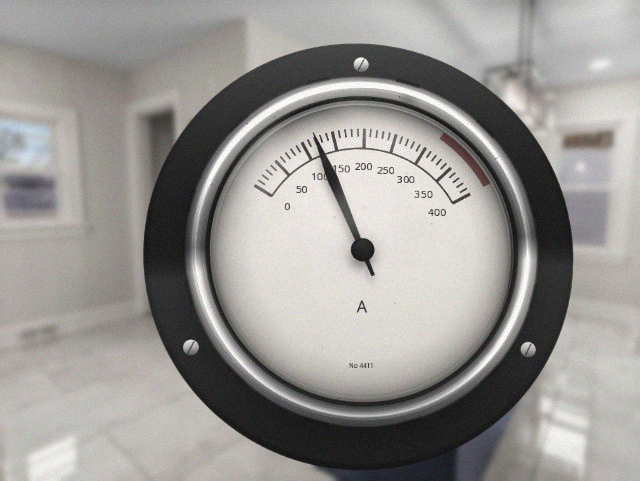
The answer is 120; A
